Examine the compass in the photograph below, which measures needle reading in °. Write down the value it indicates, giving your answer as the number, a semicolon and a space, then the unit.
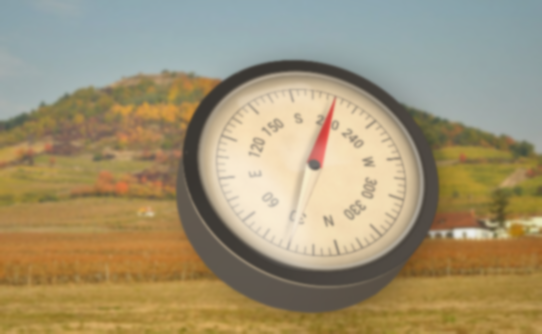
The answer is 210; °
